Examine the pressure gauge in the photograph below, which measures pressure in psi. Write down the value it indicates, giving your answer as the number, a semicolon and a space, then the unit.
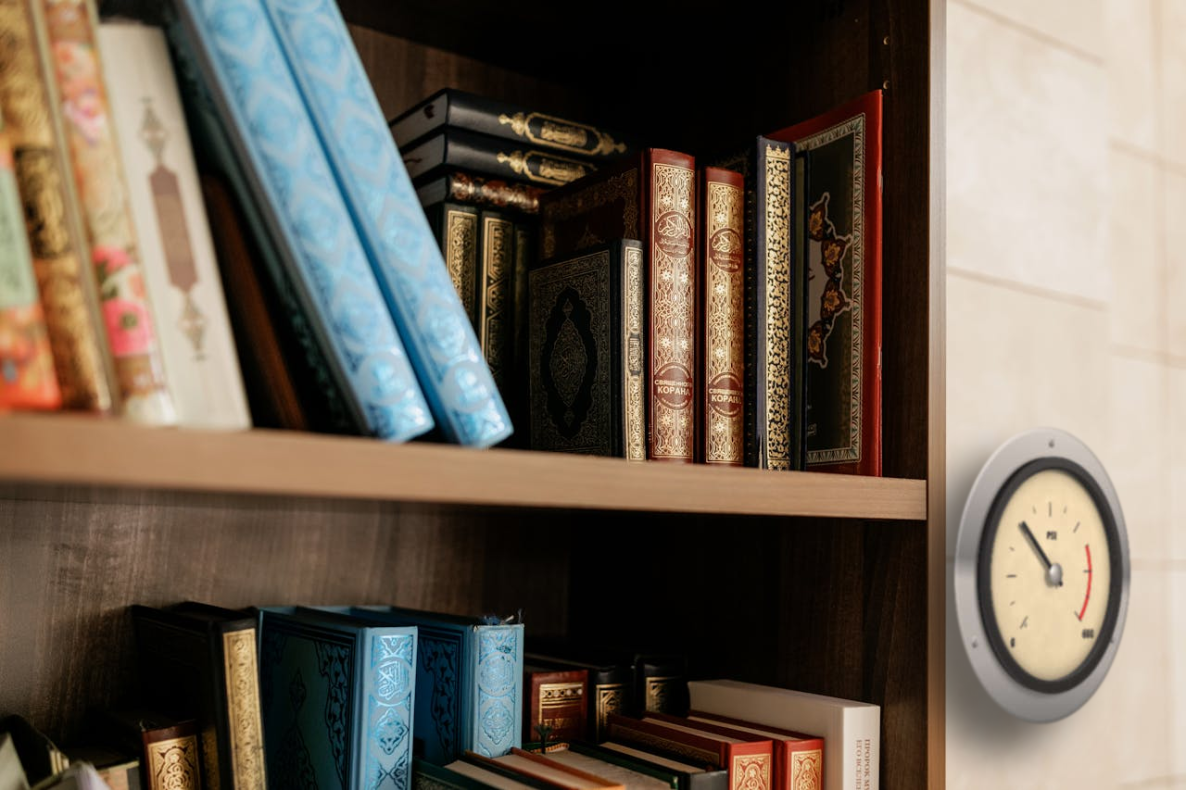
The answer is 200; psi
